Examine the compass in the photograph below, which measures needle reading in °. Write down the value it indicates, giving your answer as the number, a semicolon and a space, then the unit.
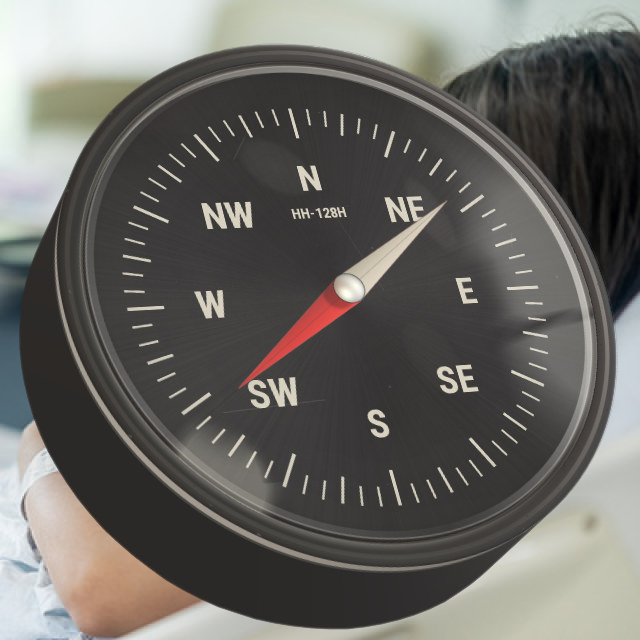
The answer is 235; °
